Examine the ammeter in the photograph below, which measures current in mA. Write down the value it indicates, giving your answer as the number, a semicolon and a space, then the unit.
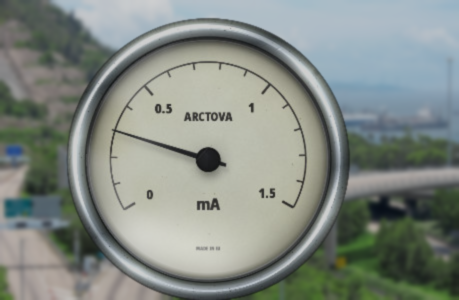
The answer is 0.3; mA
